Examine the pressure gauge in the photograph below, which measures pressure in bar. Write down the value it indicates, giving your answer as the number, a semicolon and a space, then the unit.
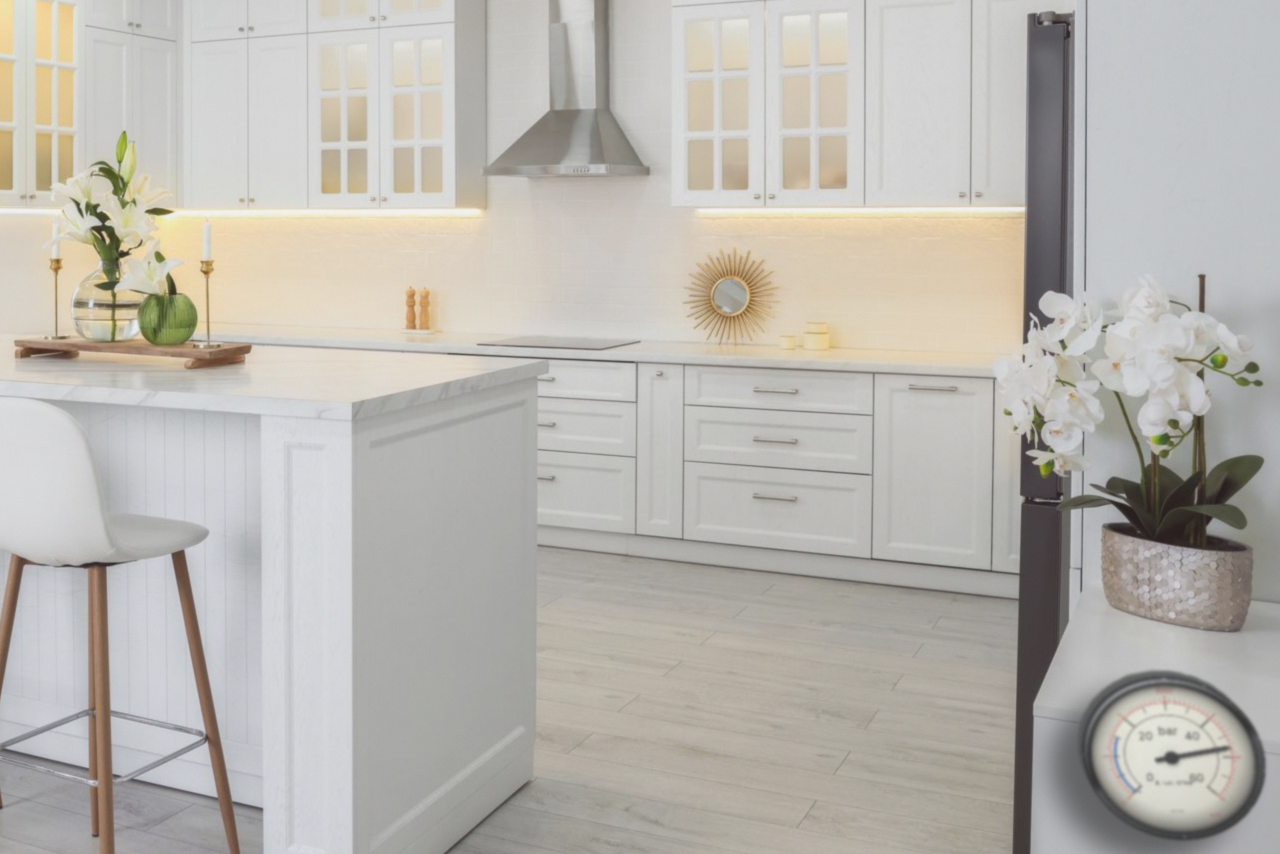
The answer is 47.5; bar
